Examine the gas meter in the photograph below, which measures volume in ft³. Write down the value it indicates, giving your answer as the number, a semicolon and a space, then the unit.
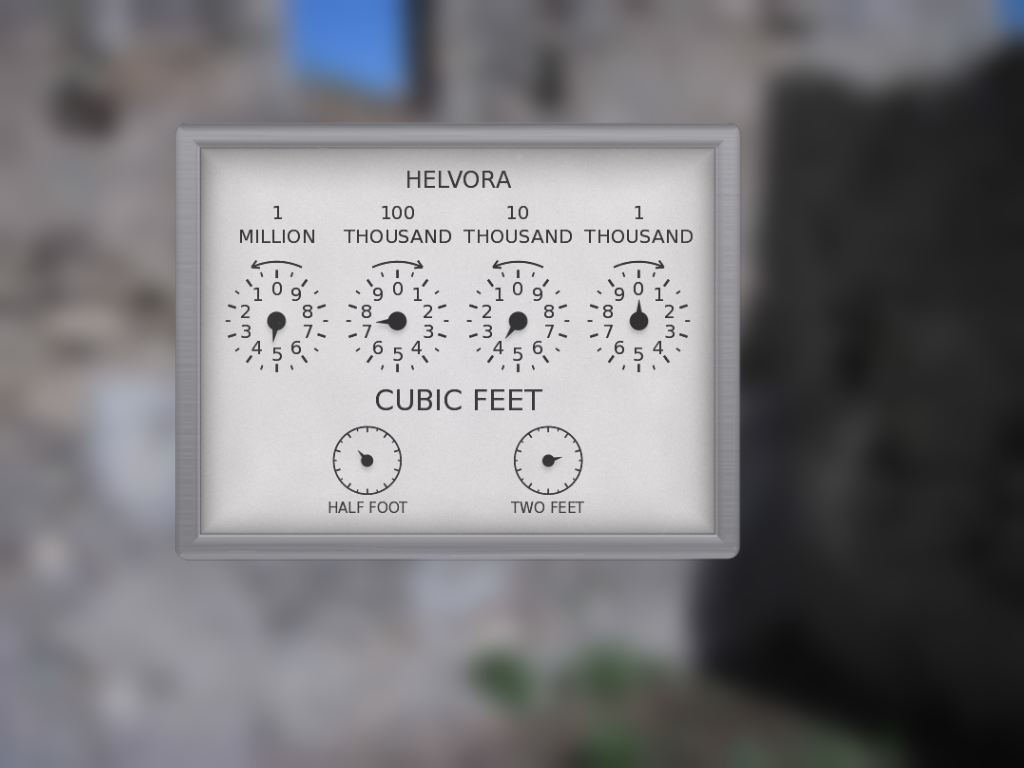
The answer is 474000; ft³
